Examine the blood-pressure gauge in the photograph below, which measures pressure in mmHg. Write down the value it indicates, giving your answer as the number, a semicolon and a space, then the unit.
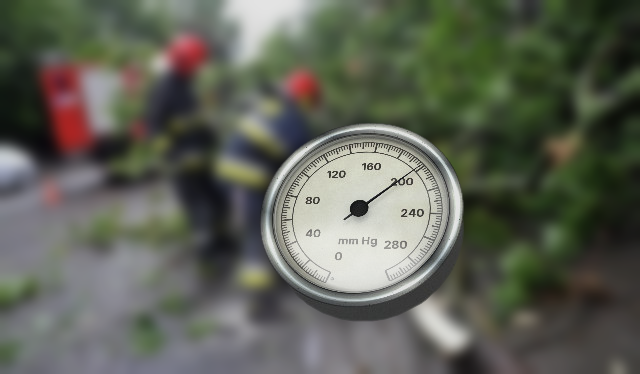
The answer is 200; mmHg
